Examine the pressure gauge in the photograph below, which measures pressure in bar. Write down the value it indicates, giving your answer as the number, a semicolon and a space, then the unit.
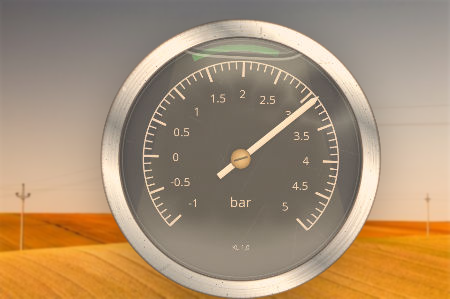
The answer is 3.1; bar
